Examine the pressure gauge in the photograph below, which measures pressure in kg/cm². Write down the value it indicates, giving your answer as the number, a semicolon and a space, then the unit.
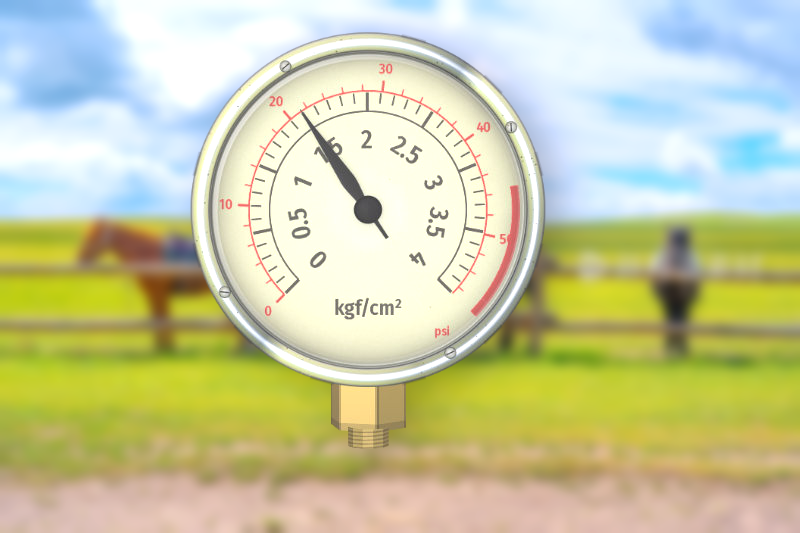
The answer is 1.5; kg/cm²
